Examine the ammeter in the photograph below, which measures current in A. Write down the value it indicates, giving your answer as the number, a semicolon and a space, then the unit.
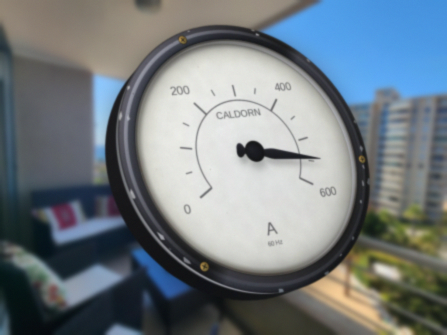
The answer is 550; A
